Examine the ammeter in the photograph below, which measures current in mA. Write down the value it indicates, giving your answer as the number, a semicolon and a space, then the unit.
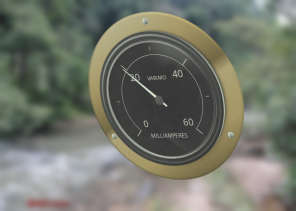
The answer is 20; mA
